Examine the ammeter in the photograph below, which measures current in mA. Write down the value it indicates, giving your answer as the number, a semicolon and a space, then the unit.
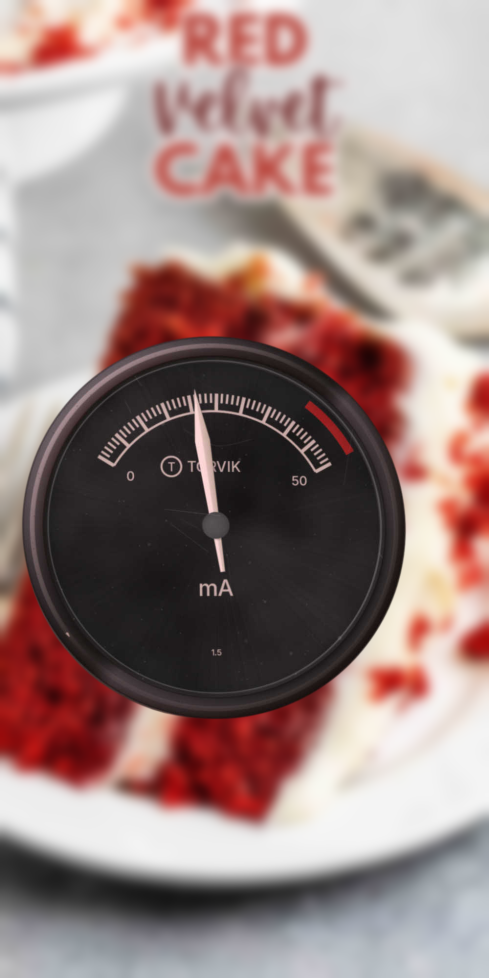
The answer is 21; mA
